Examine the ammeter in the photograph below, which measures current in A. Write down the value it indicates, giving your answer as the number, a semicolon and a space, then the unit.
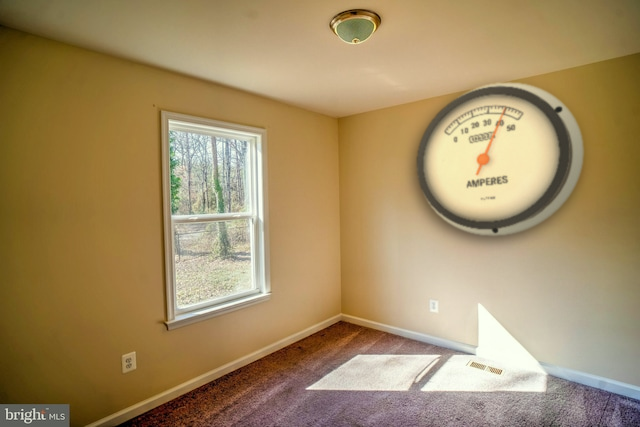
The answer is 40; A
